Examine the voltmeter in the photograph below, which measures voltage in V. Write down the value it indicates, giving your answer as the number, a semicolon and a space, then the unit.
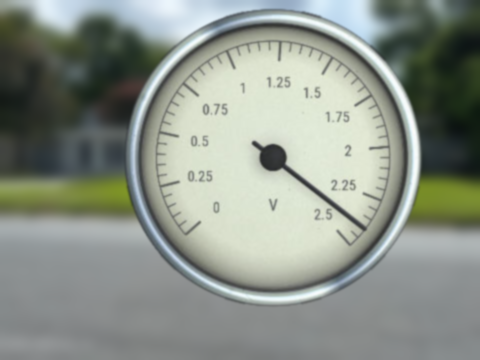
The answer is 2.4; V
